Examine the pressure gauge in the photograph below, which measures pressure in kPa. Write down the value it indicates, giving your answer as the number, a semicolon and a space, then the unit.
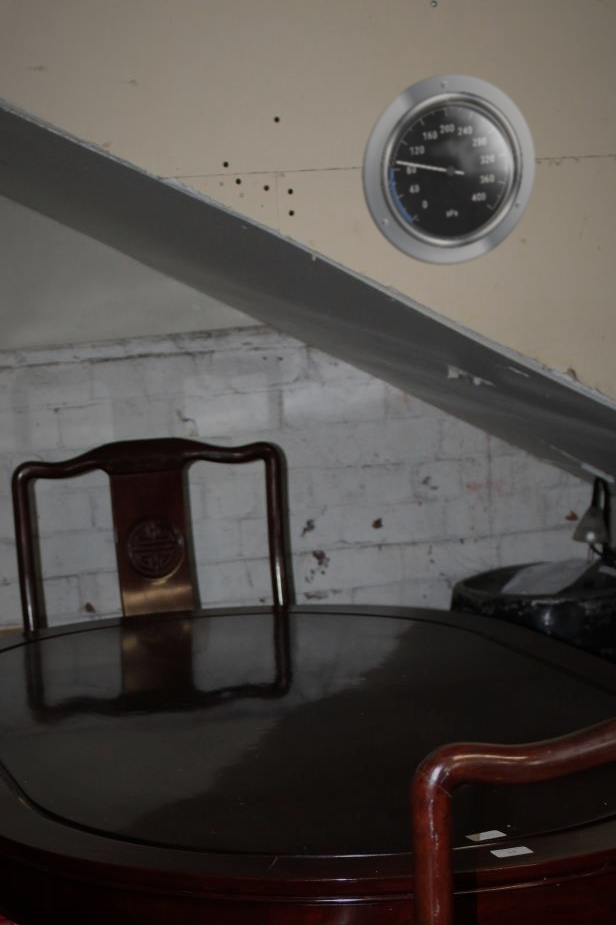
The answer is 90; kPa
